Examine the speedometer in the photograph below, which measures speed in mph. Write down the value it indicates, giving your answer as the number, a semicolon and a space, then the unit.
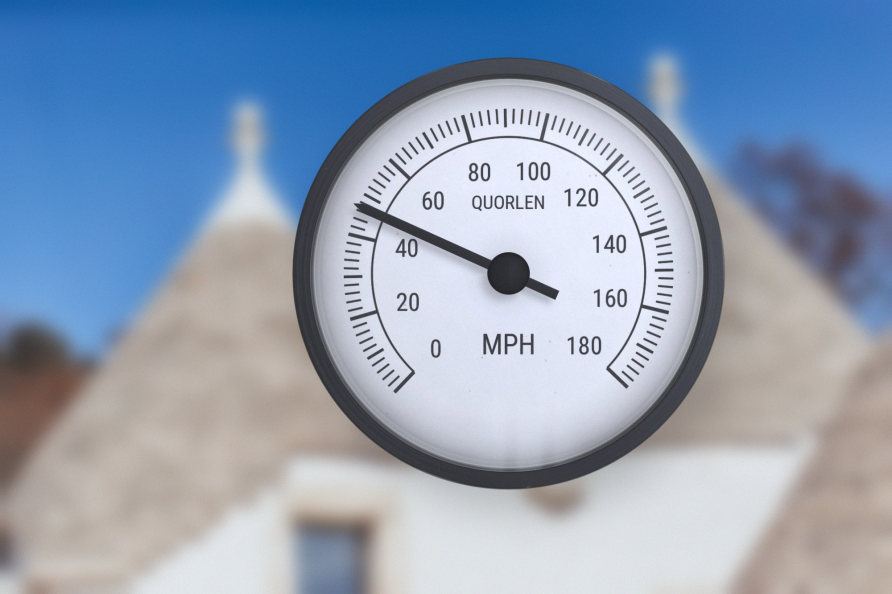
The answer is 47; mph
